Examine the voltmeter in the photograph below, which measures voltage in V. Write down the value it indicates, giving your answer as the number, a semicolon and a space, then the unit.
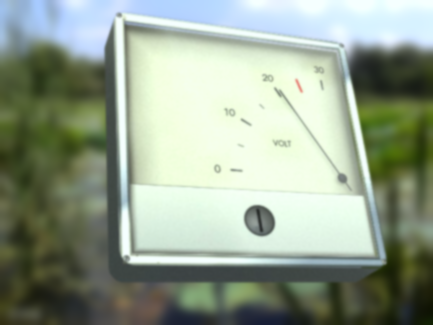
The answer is 20; V
